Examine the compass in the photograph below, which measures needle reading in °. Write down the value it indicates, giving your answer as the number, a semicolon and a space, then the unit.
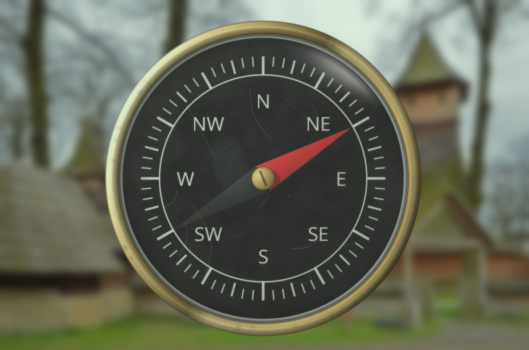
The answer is 60; °
